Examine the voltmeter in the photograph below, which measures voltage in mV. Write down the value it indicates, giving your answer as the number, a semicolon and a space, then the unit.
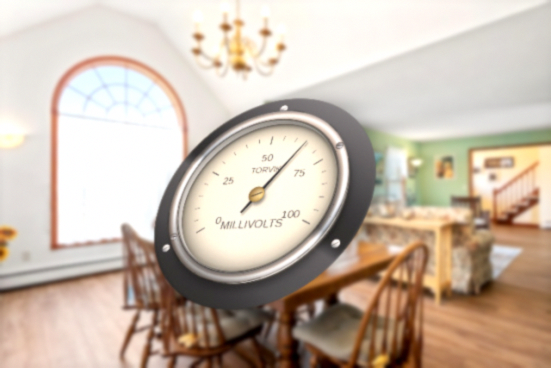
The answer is 65; mV
